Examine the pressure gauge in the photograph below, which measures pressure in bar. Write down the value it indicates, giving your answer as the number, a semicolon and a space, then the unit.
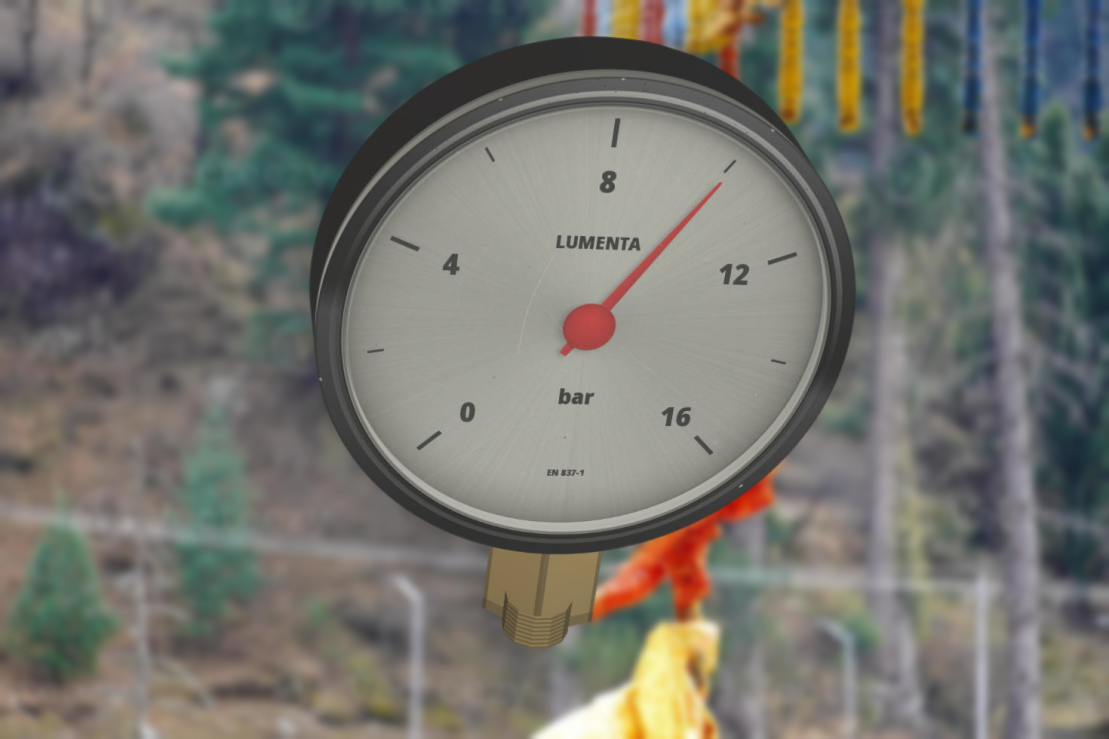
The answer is 10; bar
